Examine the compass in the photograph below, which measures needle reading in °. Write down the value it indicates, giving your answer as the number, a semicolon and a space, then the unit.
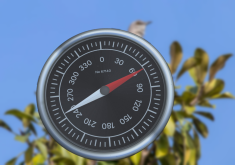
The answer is 65; °
